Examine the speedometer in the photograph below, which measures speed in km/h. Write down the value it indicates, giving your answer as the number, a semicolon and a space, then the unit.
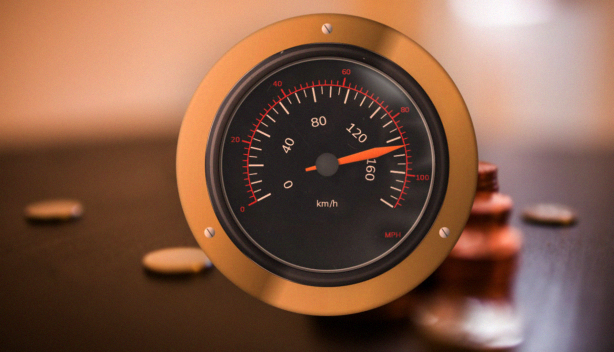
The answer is 145; km/h
